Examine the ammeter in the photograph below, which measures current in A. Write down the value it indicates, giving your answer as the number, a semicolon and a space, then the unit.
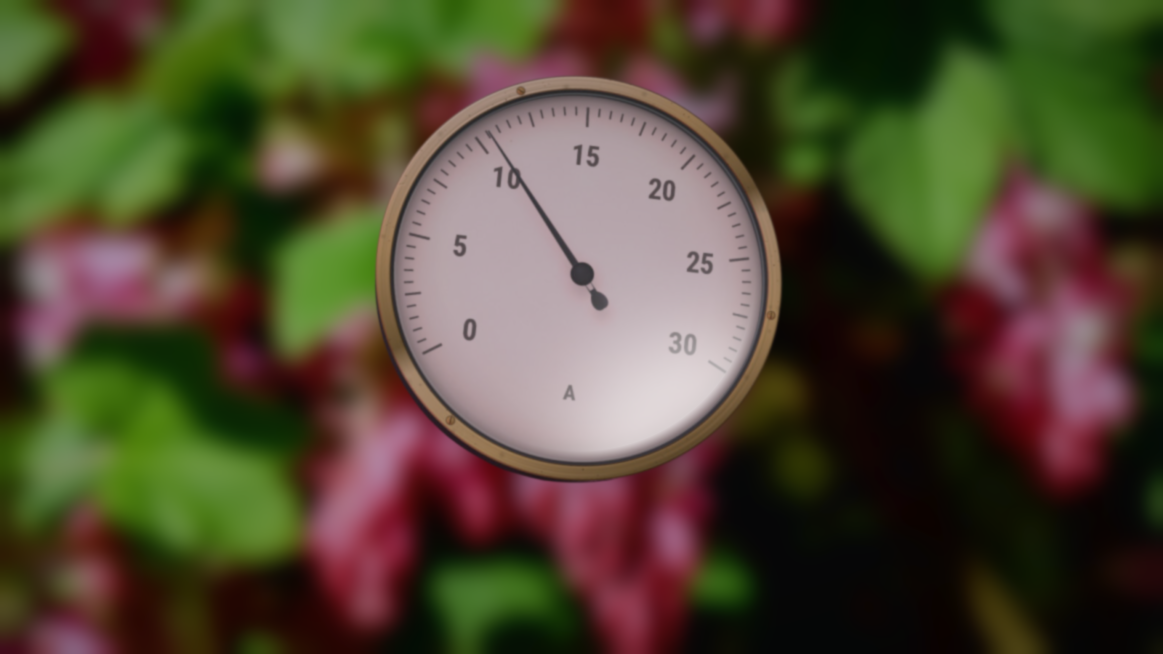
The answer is 10.5; A
